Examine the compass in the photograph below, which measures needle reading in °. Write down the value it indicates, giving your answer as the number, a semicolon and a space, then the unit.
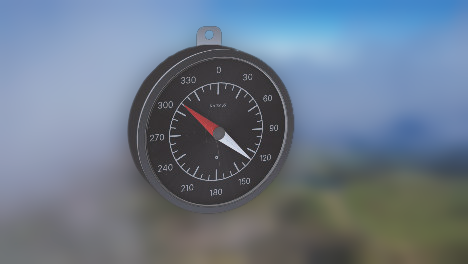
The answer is 310; °
